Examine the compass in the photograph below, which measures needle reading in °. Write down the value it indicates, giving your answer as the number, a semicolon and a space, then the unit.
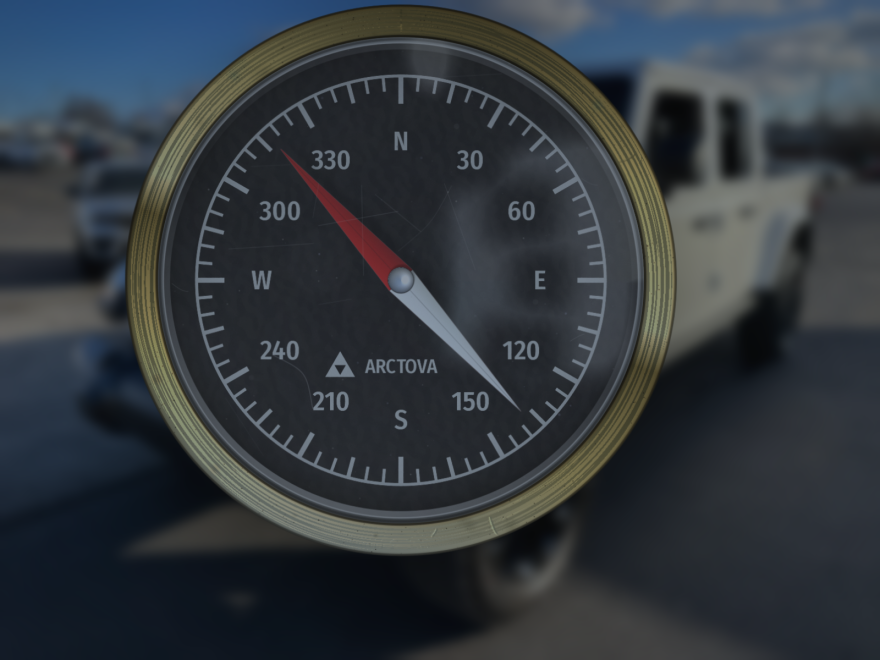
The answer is 317.5; °
